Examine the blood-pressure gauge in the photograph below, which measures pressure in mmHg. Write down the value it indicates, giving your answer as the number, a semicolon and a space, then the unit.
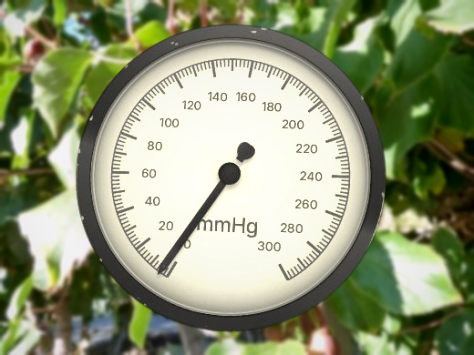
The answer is 4; mmHg
